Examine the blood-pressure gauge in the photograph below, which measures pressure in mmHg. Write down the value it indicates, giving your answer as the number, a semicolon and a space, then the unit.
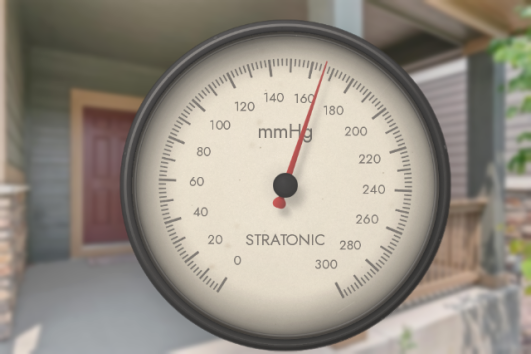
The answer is 166; mmHg
